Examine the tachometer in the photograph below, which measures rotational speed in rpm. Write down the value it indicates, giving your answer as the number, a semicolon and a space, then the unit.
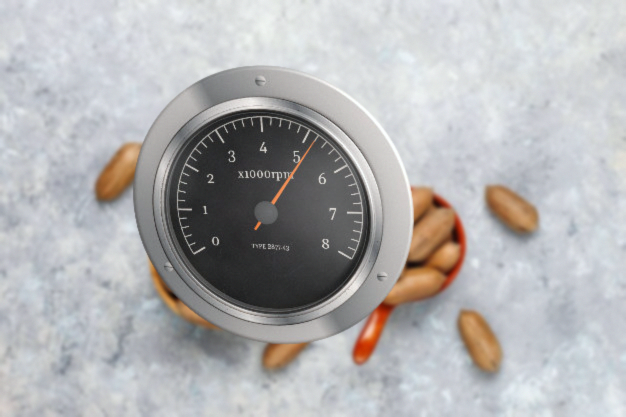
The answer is 5200; rpm
